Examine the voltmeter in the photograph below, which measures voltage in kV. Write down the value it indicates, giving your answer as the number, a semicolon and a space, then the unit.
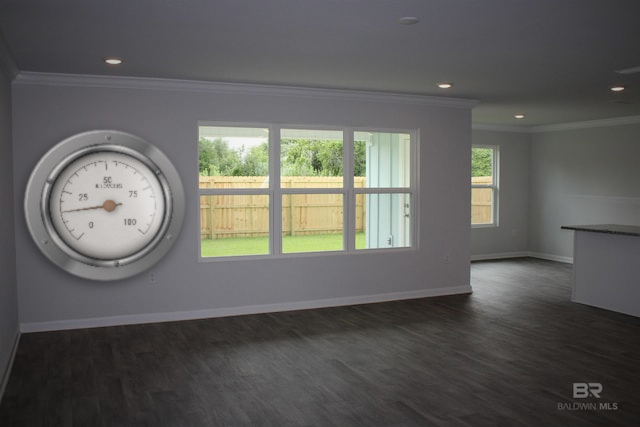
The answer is 15; kV
